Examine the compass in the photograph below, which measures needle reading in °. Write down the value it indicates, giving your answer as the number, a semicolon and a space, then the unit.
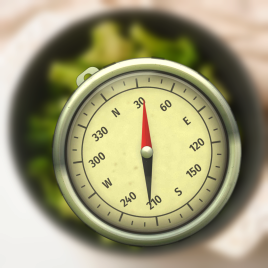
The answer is 35; °
